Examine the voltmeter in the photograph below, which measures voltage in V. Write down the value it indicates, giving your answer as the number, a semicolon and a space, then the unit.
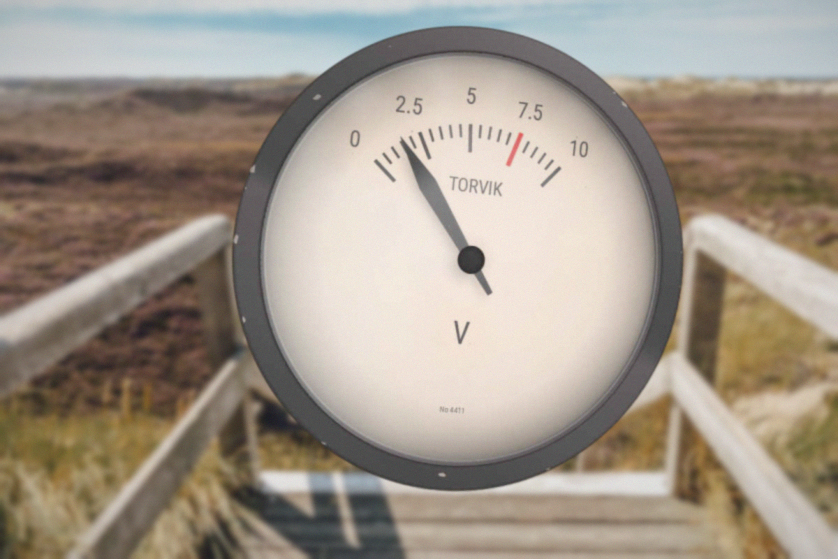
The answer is 1.5; V
